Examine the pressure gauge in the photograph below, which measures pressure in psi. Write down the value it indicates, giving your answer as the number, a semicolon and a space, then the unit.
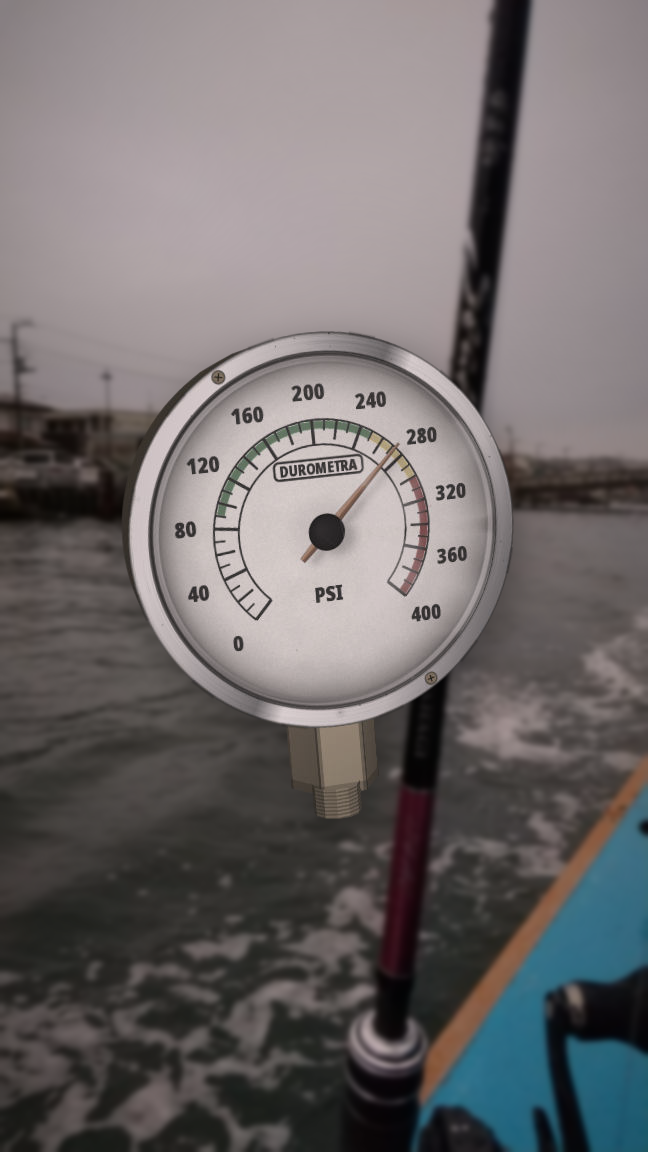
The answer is 270; psi
